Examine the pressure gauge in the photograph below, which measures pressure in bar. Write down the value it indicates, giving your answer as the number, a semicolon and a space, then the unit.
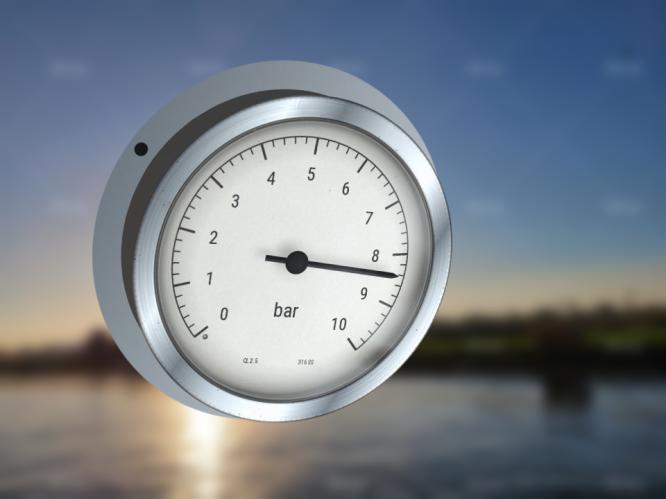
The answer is 8.4; bar
